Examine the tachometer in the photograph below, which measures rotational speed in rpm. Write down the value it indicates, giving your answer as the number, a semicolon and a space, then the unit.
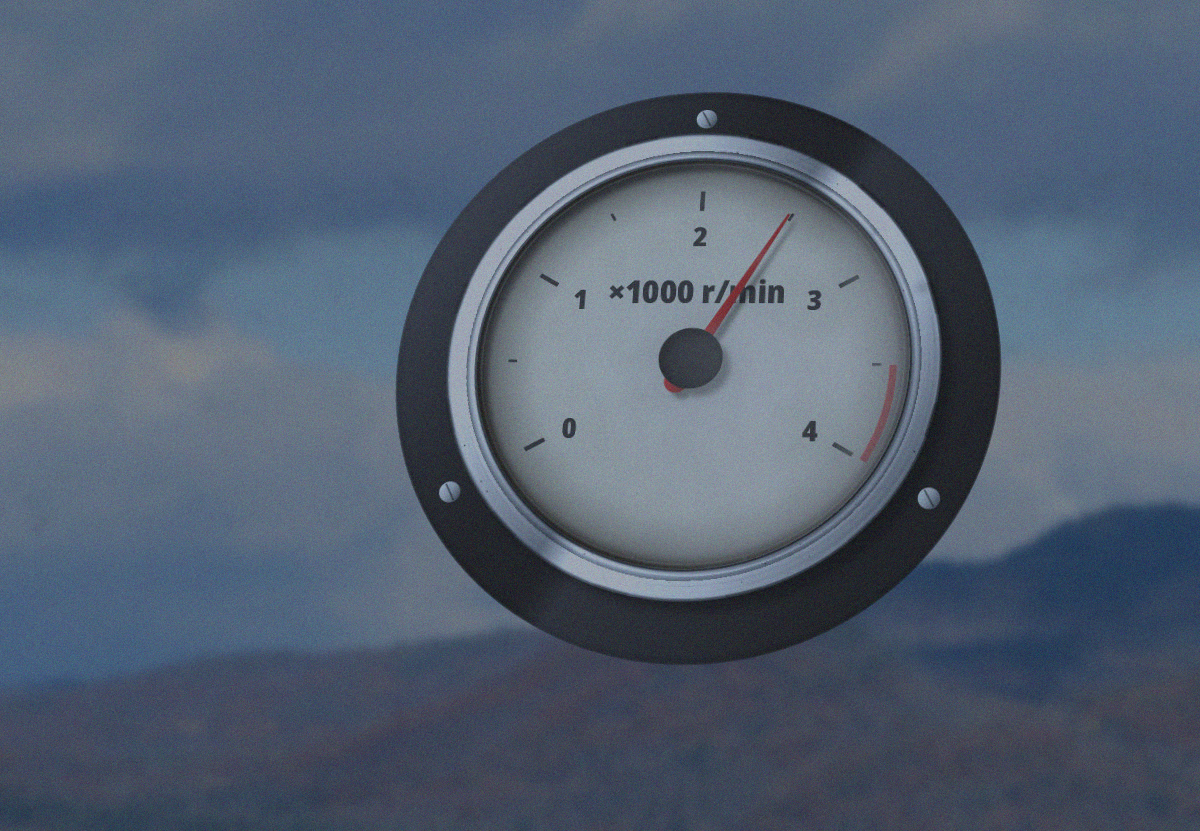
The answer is 2500; rpm
